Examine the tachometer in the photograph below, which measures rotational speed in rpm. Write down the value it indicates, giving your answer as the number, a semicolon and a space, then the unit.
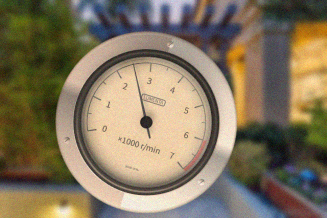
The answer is 2500; rpm
